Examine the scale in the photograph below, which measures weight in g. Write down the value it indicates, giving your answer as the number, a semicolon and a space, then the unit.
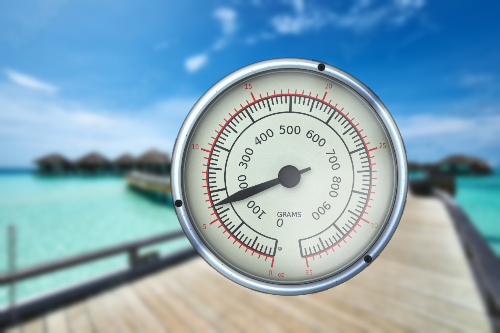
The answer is 170; g
